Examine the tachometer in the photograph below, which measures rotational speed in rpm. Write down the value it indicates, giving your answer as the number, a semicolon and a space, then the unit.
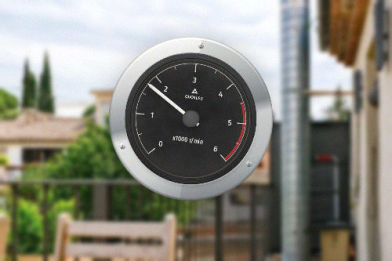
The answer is 1750; rpm
